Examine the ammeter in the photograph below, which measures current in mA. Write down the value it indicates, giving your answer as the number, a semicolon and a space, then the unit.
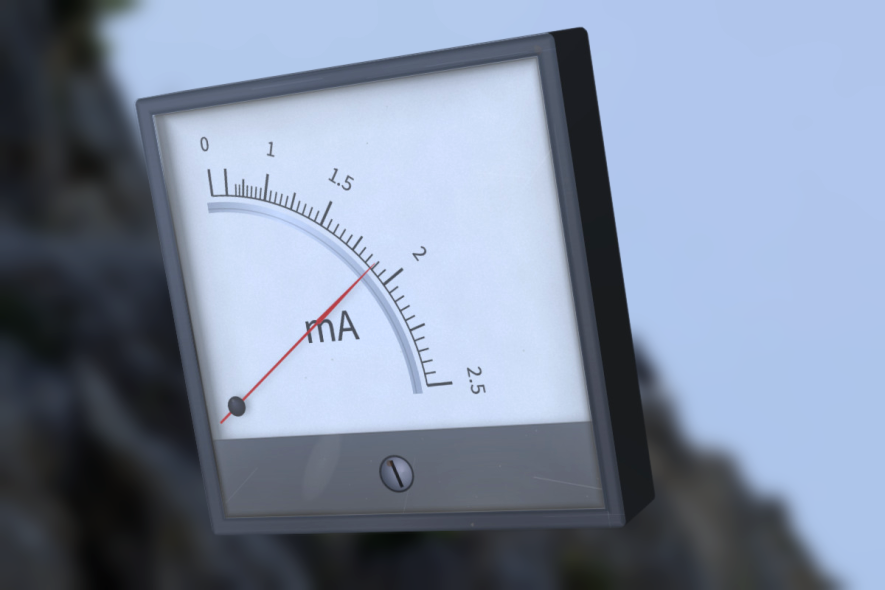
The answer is 1.9; mA
